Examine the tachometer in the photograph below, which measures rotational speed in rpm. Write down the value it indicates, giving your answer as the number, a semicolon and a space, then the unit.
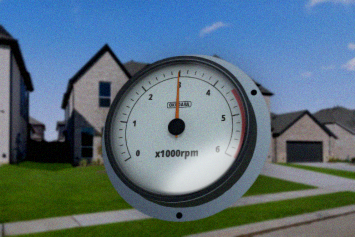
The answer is 3000; rpm
